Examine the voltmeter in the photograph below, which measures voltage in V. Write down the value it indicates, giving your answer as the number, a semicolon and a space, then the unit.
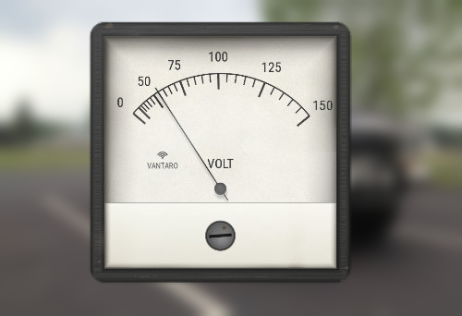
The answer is 55; V
